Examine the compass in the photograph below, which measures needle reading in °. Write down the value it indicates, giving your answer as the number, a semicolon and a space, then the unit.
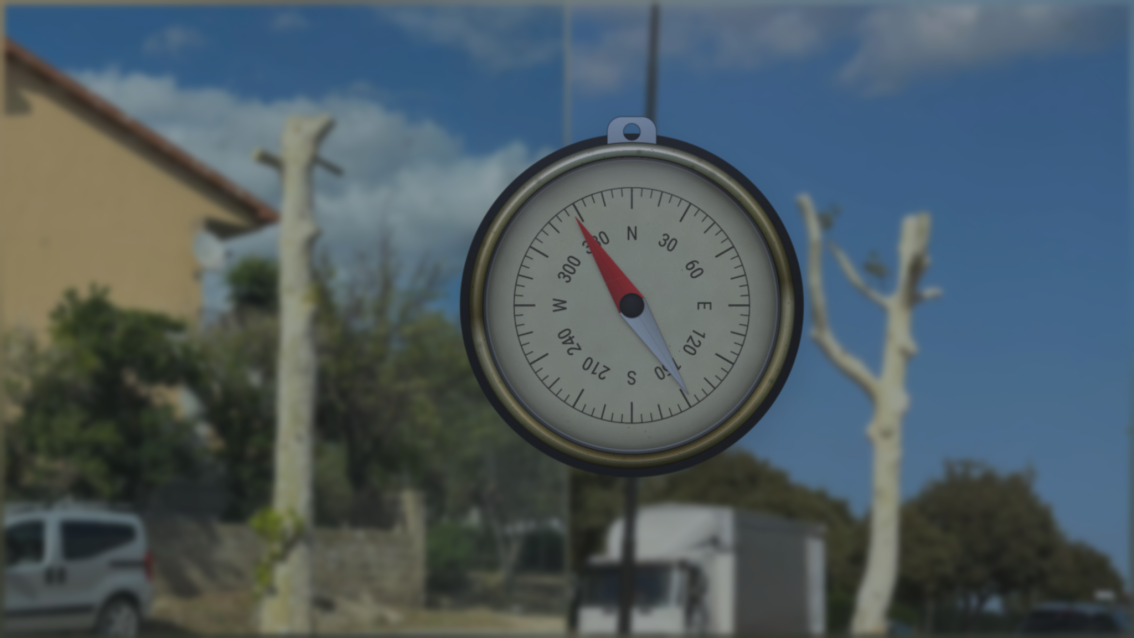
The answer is 327.5; °
